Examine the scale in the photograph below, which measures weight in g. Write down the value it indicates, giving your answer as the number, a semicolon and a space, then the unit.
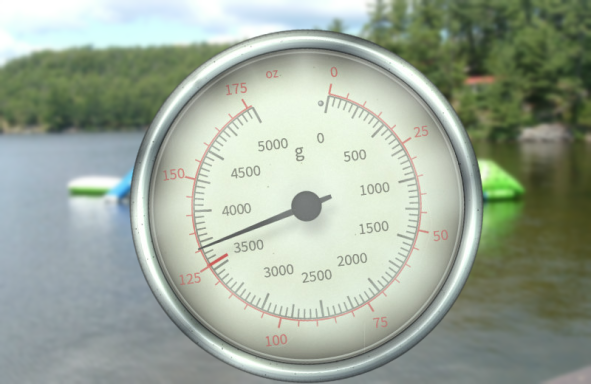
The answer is 3700; g
